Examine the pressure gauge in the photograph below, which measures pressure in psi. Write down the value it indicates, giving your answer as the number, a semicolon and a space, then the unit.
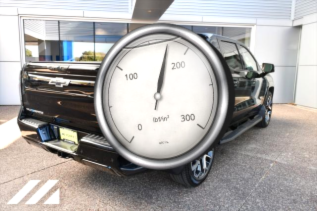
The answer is 175; psi
